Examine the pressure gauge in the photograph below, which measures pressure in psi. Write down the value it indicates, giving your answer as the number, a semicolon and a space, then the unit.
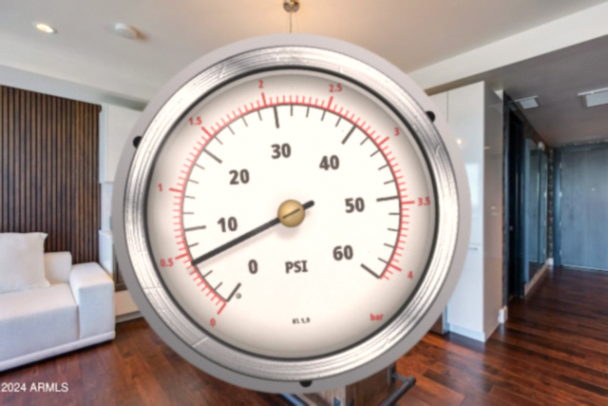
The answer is 6; psi
